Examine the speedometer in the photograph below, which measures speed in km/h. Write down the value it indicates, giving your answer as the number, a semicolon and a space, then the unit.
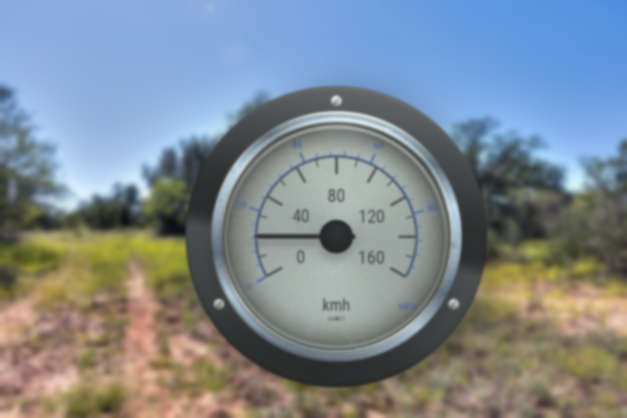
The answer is 20; km/h
